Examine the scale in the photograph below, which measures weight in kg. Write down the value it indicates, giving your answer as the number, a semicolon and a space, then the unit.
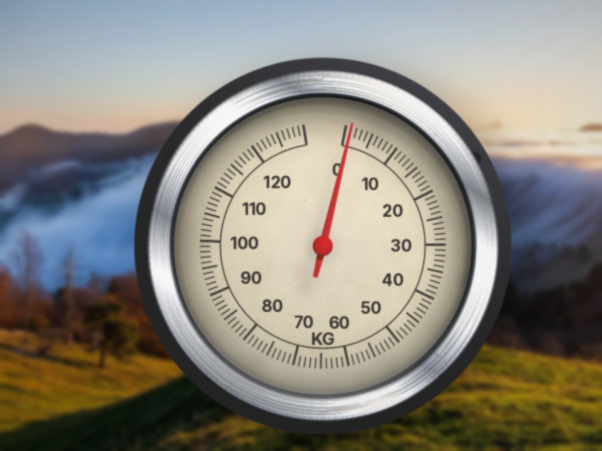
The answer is 1; kg
